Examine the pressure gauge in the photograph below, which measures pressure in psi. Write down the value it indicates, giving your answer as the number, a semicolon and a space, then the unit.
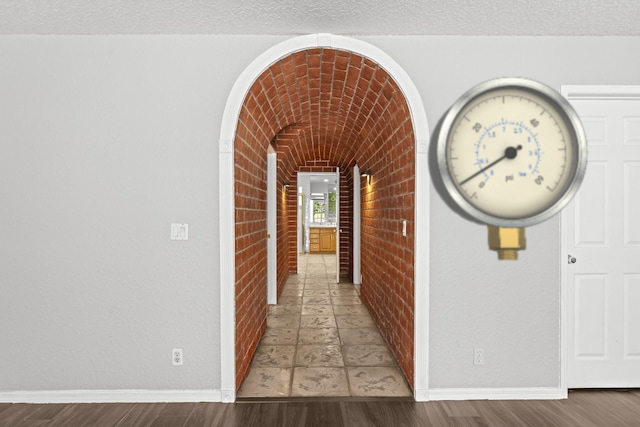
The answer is 4; psi
